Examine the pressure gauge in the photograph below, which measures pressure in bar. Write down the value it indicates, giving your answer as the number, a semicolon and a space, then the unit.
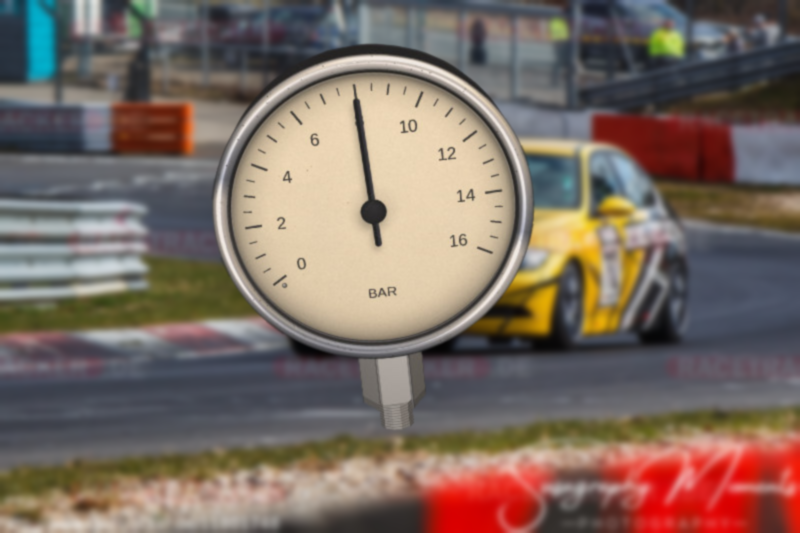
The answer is 8; bar
